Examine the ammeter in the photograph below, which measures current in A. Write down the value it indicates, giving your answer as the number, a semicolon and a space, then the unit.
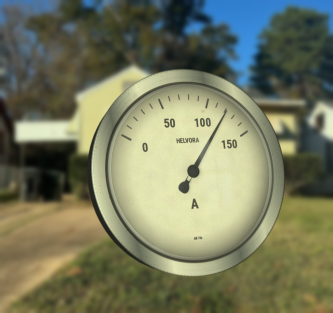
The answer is 120; A
